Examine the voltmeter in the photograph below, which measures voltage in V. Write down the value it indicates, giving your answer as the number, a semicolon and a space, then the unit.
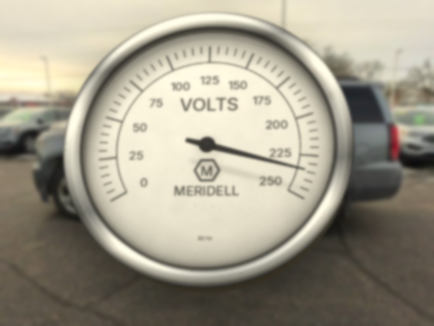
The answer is 235; V
